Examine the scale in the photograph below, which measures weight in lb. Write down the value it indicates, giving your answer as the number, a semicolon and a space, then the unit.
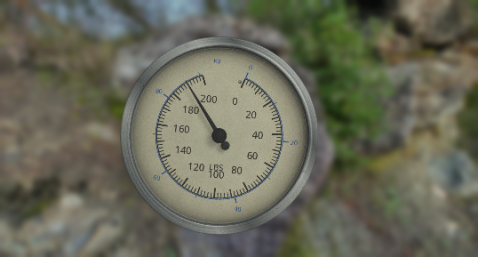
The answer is 190; lb
